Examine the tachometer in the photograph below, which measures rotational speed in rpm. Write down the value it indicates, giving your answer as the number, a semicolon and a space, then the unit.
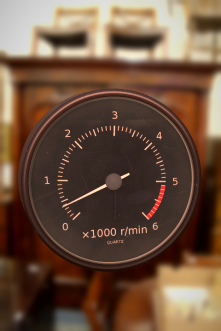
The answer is 400; rpm
